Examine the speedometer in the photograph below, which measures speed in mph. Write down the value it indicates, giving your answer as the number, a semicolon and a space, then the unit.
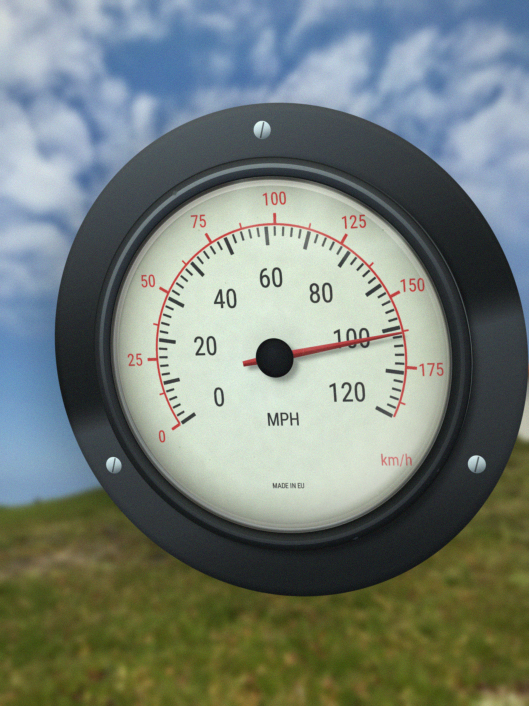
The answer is 101; mph
